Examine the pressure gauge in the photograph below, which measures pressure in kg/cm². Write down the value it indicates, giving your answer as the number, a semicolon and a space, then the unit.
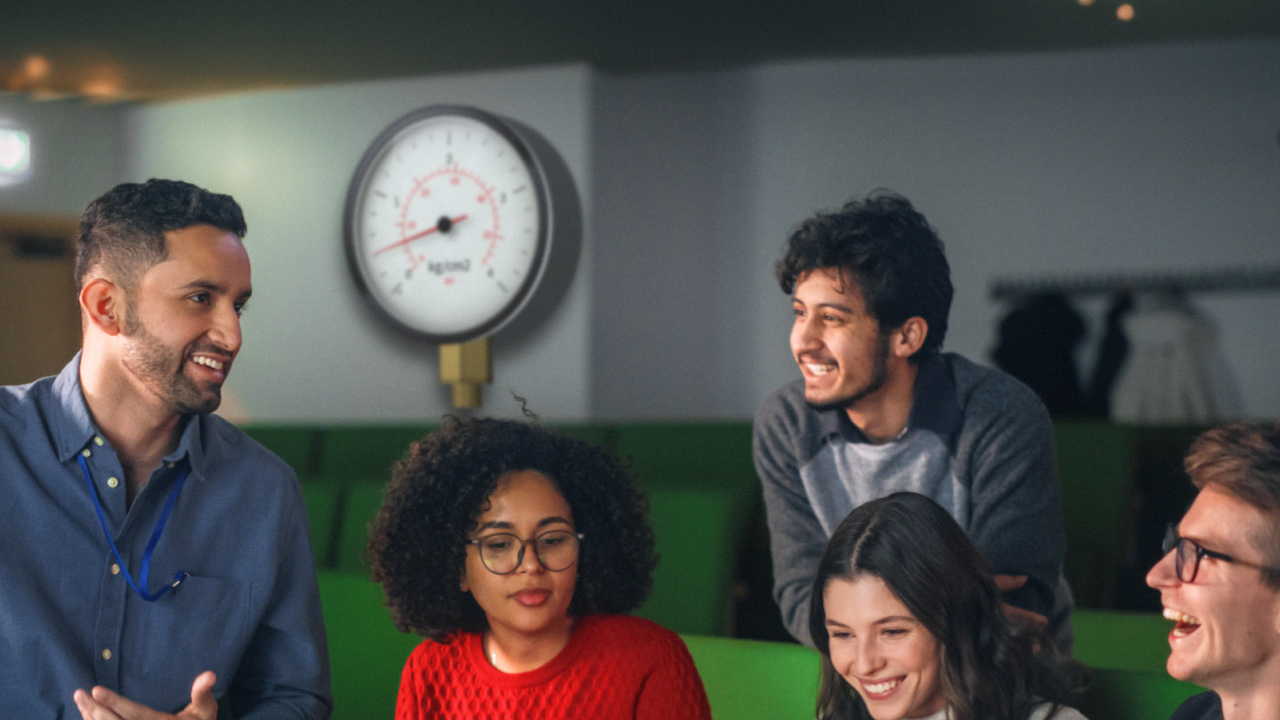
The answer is 0.4; kg/cm²
